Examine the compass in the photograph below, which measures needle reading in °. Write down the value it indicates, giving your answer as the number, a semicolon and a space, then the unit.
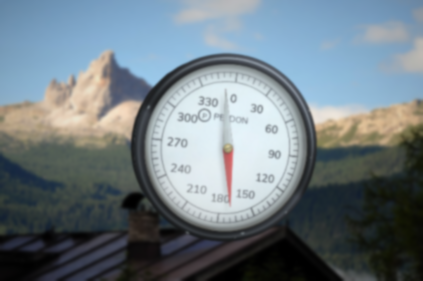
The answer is 170; °
